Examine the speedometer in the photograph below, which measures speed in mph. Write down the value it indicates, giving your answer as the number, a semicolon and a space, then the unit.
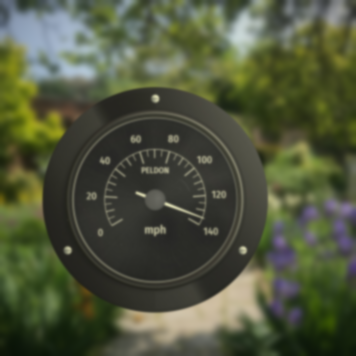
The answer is 135; mph
